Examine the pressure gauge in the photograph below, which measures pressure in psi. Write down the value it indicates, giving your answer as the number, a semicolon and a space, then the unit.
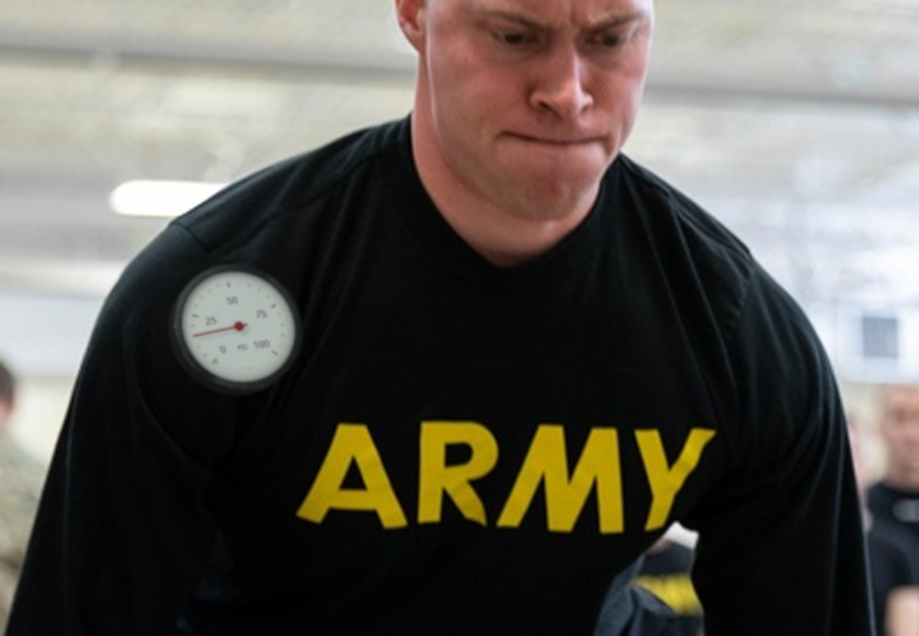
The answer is 15; psi
